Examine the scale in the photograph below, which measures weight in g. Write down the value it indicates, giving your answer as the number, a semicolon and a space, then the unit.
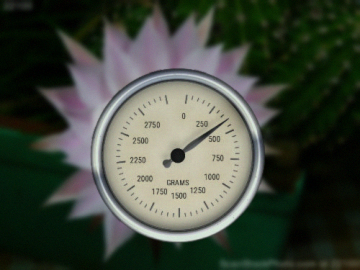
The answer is 400; g
